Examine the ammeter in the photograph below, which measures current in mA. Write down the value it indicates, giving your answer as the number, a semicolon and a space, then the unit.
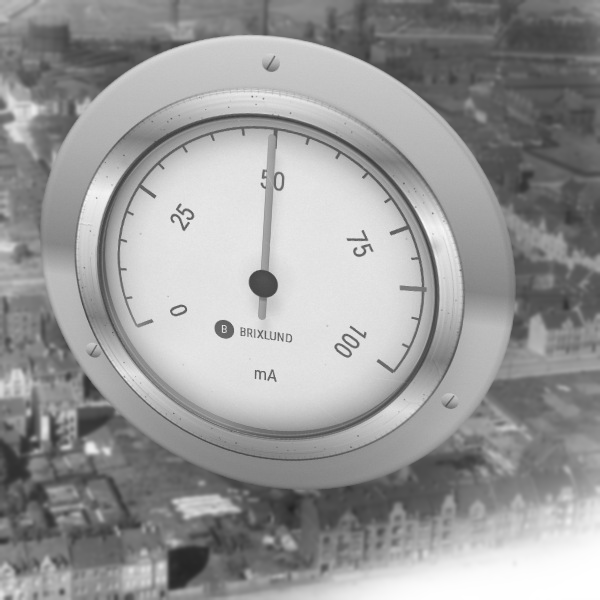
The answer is 50; mA
